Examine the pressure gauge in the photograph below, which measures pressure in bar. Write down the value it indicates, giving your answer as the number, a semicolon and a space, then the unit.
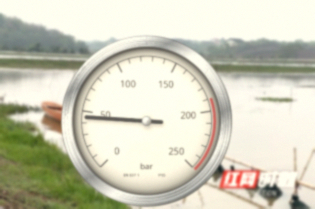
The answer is 45; bar
